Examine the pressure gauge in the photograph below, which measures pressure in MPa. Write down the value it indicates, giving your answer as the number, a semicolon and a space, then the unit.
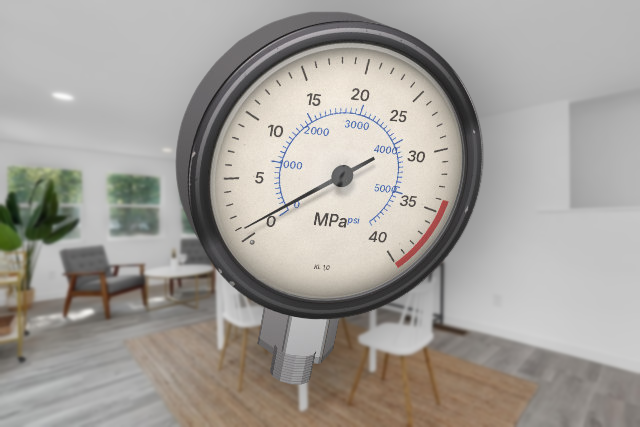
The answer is 1; MPa
